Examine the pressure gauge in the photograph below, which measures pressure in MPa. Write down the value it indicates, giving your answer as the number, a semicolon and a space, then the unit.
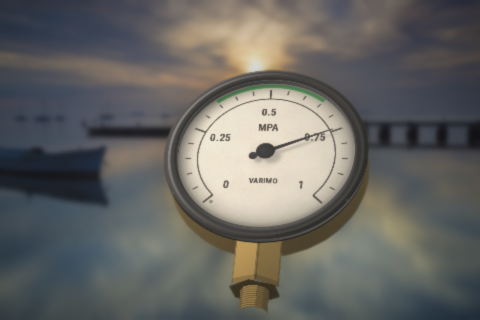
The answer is 0.75; MPa
